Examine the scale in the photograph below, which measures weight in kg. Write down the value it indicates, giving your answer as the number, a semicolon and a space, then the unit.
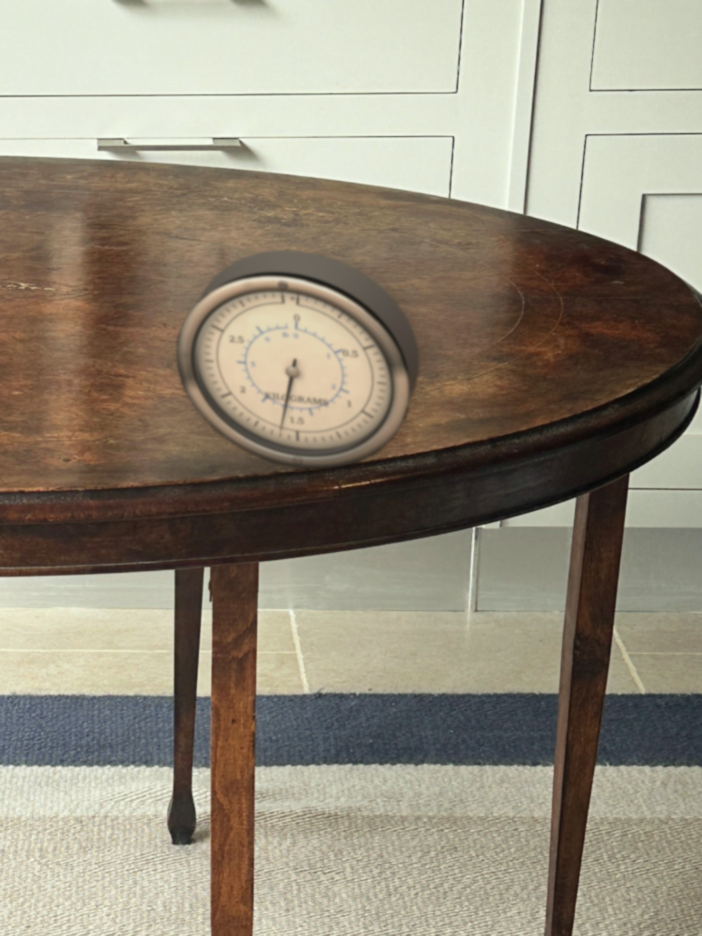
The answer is 1.6; kg
